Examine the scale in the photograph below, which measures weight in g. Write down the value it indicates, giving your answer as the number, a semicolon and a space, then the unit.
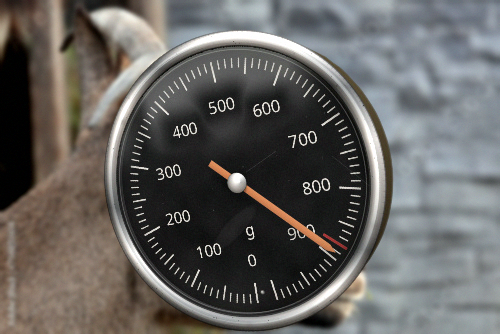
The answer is 890; g
